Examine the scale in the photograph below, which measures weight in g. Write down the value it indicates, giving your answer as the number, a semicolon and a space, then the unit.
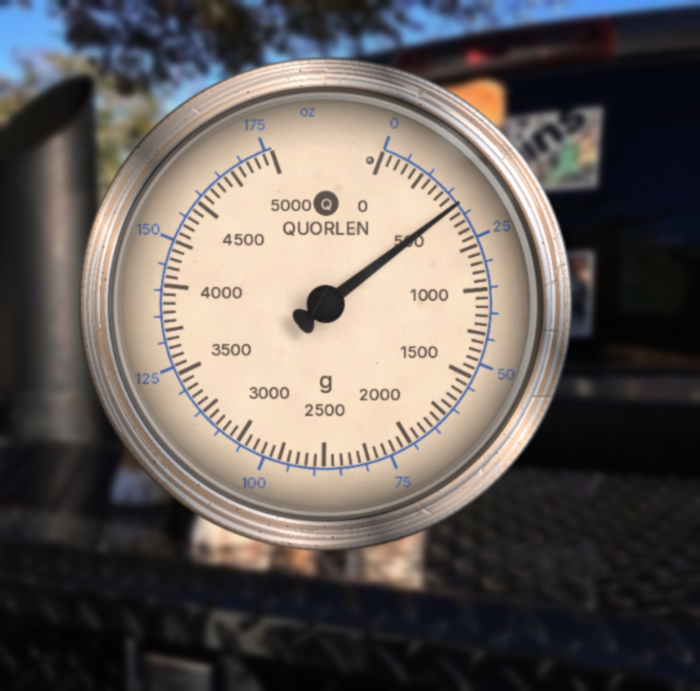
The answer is 500; g
